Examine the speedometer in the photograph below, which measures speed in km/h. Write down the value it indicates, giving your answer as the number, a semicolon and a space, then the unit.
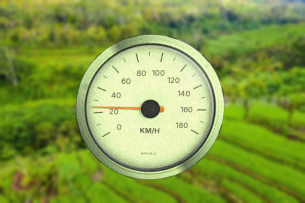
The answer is 25; km/h
